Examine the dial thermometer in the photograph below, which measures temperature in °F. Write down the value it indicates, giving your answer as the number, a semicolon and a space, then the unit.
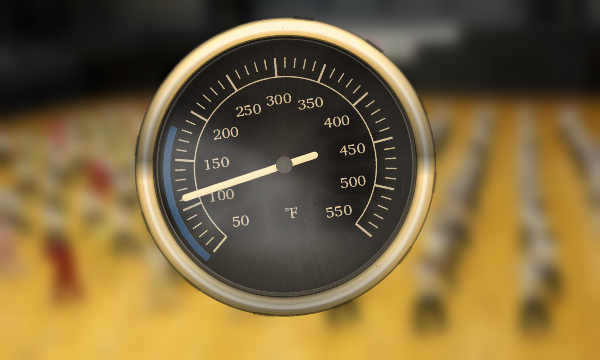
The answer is 110; °F
